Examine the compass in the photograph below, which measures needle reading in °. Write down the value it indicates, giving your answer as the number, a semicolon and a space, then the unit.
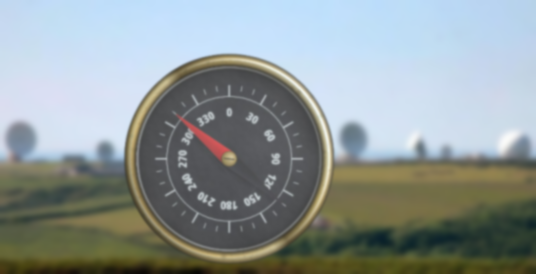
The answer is 310; °
